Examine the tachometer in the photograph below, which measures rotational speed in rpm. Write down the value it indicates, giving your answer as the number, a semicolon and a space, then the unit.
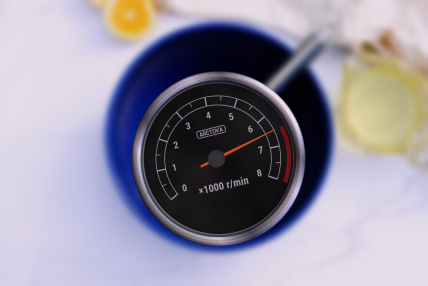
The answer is 6500; rpm
